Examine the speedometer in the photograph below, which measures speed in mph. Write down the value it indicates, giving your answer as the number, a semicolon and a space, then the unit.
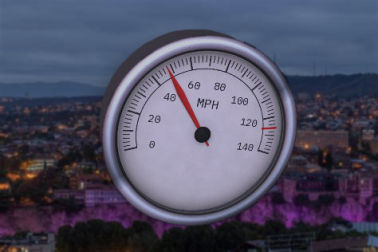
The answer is 48; mph
